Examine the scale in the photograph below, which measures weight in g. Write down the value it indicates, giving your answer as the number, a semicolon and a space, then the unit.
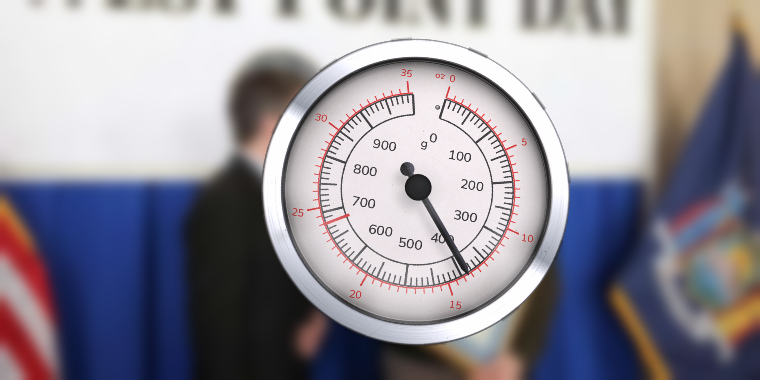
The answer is 390; g
